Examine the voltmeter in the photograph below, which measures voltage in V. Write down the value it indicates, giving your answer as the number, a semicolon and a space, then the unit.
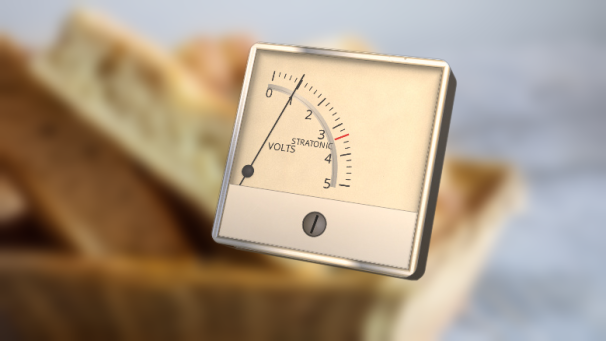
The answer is 1; V
